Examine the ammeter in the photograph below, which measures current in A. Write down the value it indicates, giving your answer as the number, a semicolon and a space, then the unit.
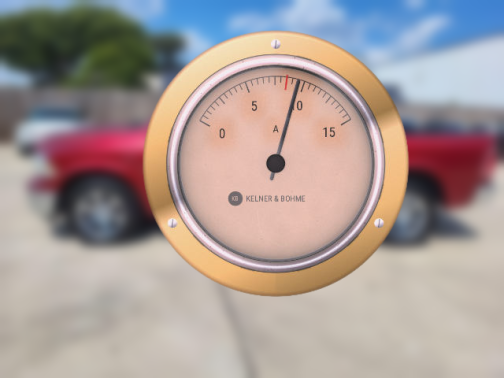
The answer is 9.5; A
